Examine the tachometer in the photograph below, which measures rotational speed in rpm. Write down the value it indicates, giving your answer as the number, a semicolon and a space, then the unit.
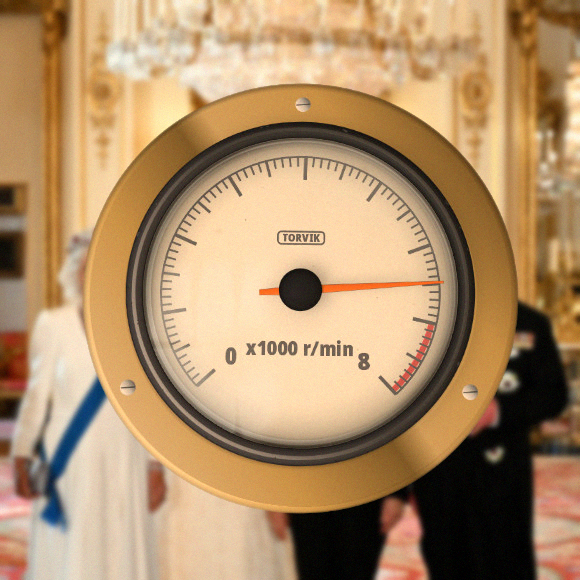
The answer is 6500; rpm
